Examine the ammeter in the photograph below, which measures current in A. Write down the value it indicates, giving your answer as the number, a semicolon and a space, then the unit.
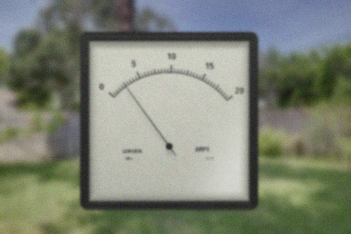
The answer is 2.5; A
